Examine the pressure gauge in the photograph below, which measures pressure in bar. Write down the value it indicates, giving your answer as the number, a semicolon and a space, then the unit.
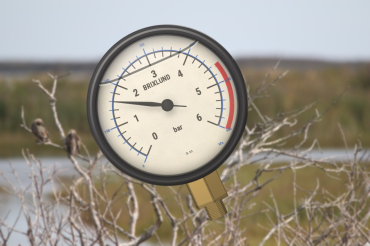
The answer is 1.6; bar
